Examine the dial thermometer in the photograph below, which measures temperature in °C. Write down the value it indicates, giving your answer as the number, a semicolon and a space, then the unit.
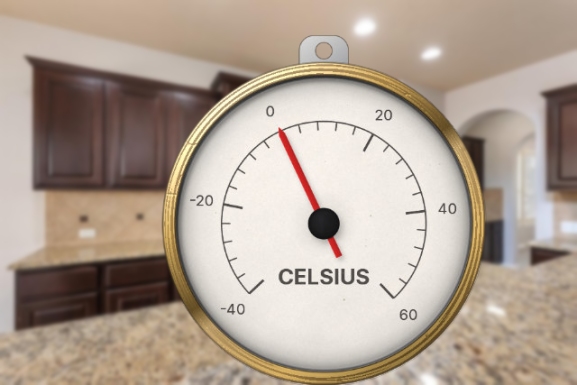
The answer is 0; °C
